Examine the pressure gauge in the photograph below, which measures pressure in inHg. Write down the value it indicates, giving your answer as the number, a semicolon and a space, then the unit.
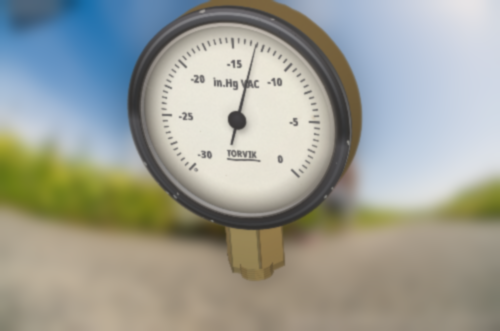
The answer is -13; inHg
